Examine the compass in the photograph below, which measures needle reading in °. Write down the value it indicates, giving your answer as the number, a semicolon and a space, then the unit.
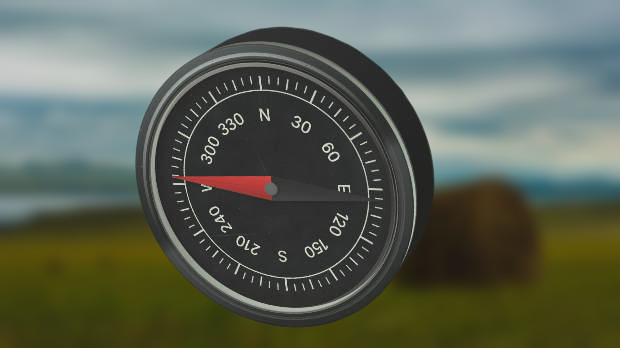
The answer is 275; °
